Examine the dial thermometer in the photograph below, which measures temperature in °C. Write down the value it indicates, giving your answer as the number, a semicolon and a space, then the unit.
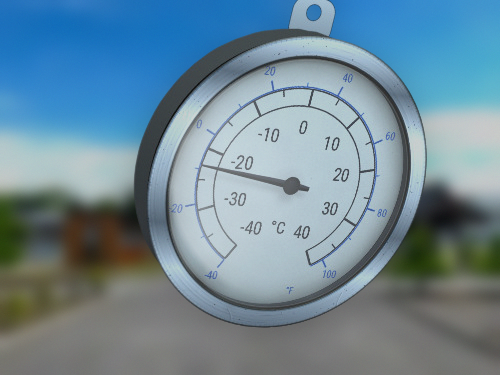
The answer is -22.5; °C
